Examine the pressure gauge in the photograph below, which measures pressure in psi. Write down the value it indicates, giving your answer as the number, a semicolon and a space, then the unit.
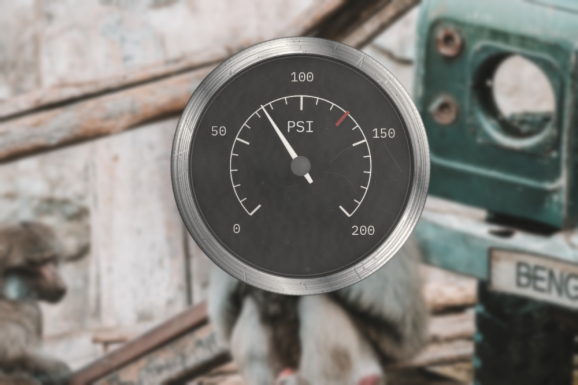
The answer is 75; psi
